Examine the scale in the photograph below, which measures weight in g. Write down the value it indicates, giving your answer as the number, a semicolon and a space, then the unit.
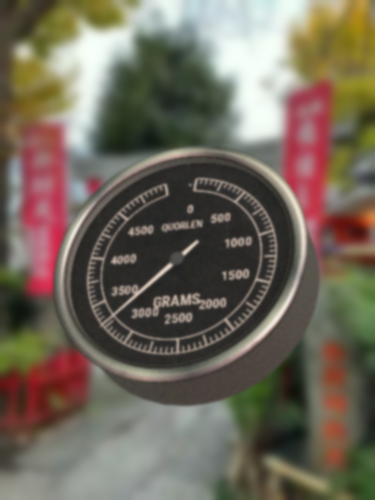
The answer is 3250; g
